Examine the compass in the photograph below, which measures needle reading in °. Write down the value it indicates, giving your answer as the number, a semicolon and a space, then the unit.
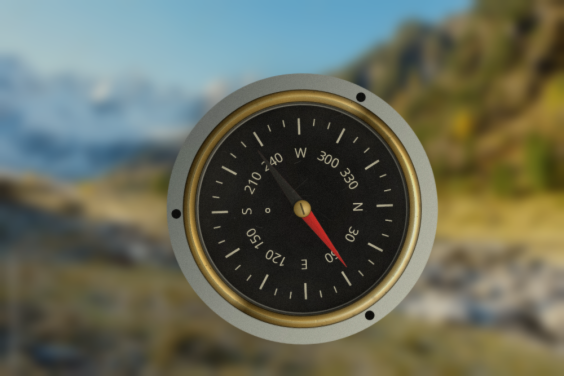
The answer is 55; °
